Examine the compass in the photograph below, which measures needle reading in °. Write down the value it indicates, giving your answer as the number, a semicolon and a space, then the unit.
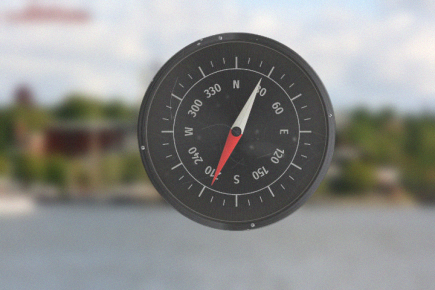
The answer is 205; °
